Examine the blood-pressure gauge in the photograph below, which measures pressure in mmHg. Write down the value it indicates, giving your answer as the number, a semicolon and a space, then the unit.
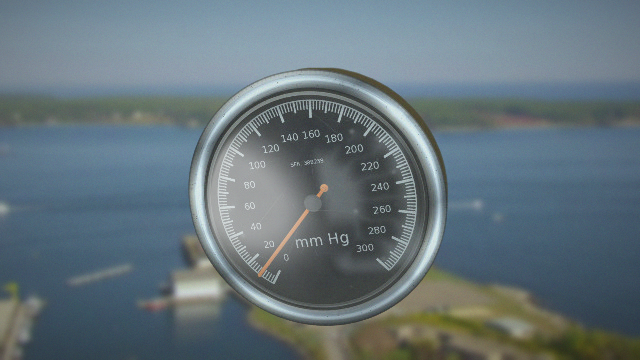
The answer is 10; mmHg
